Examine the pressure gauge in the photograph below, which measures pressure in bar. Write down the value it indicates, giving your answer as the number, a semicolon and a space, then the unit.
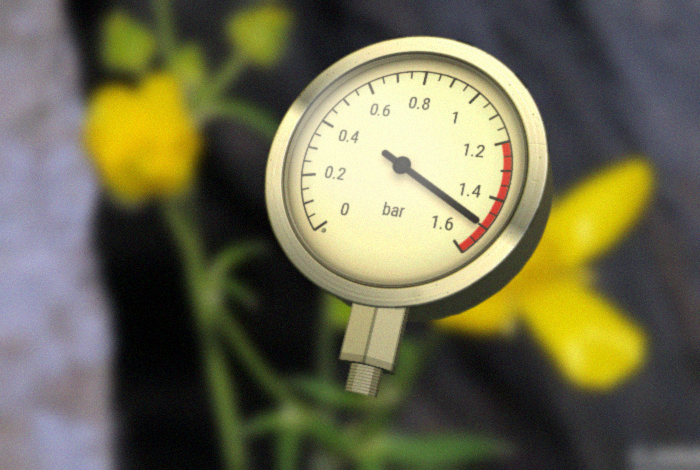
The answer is 1.5; bar
